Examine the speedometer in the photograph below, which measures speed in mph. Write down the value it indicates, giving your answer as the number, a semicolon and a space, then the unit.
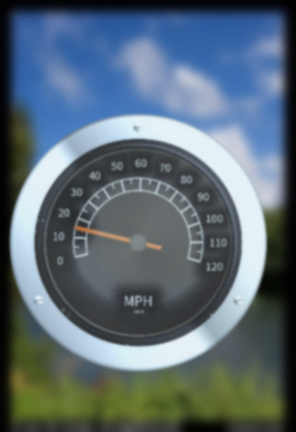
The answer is 15; mph
